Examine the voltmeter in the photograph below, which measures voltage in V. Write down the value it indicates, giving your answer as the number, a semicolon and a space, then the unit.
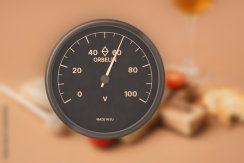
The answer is 60; V
